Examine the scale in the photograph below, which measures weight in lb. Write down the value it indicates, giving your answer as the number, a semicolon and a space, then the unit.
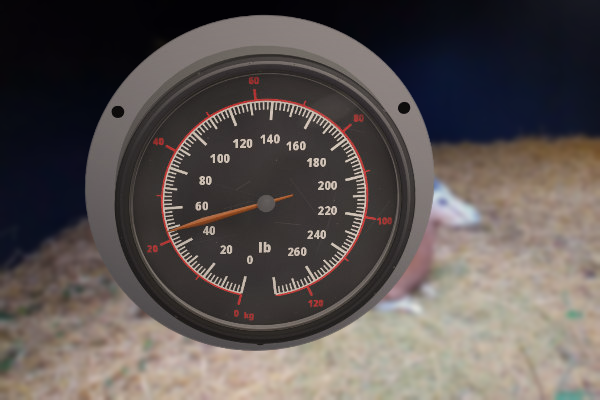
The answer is 50; lb
